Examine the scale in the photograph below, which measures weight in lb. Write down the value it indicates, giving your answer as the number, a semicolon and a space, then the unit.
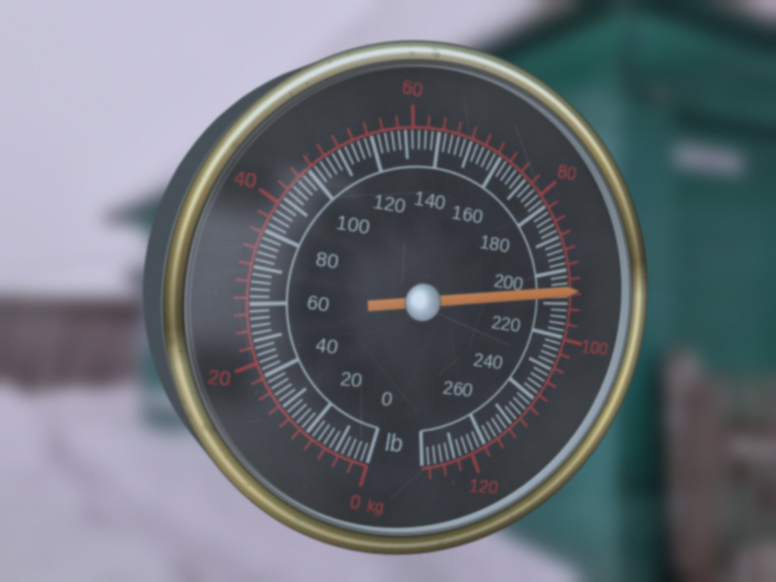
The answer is 206; lb
